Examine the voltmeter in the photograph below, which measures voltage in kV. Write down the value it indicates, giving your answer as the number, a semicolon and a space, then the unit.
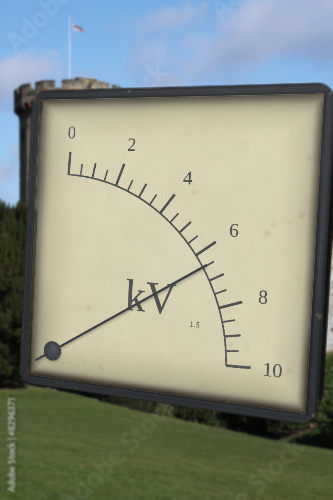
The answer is 6.5; kV
